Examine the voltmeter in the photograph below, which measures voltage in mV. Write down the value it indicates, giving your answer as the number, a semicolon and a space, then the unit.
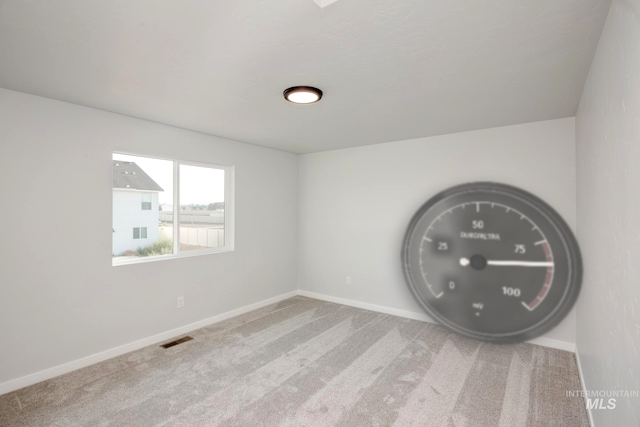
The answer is 82.5; mV
